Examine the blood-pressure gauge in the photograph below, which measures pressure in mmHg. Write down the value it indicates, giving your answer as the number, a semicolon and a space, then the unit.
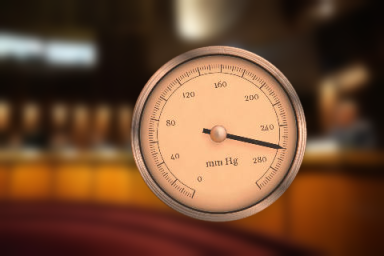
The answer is 260; mmHg
